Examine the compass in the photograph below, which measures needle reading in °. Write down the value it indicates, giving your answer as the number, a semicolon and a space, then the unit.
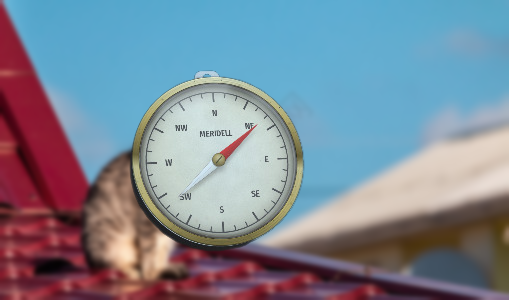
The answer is 50; °
